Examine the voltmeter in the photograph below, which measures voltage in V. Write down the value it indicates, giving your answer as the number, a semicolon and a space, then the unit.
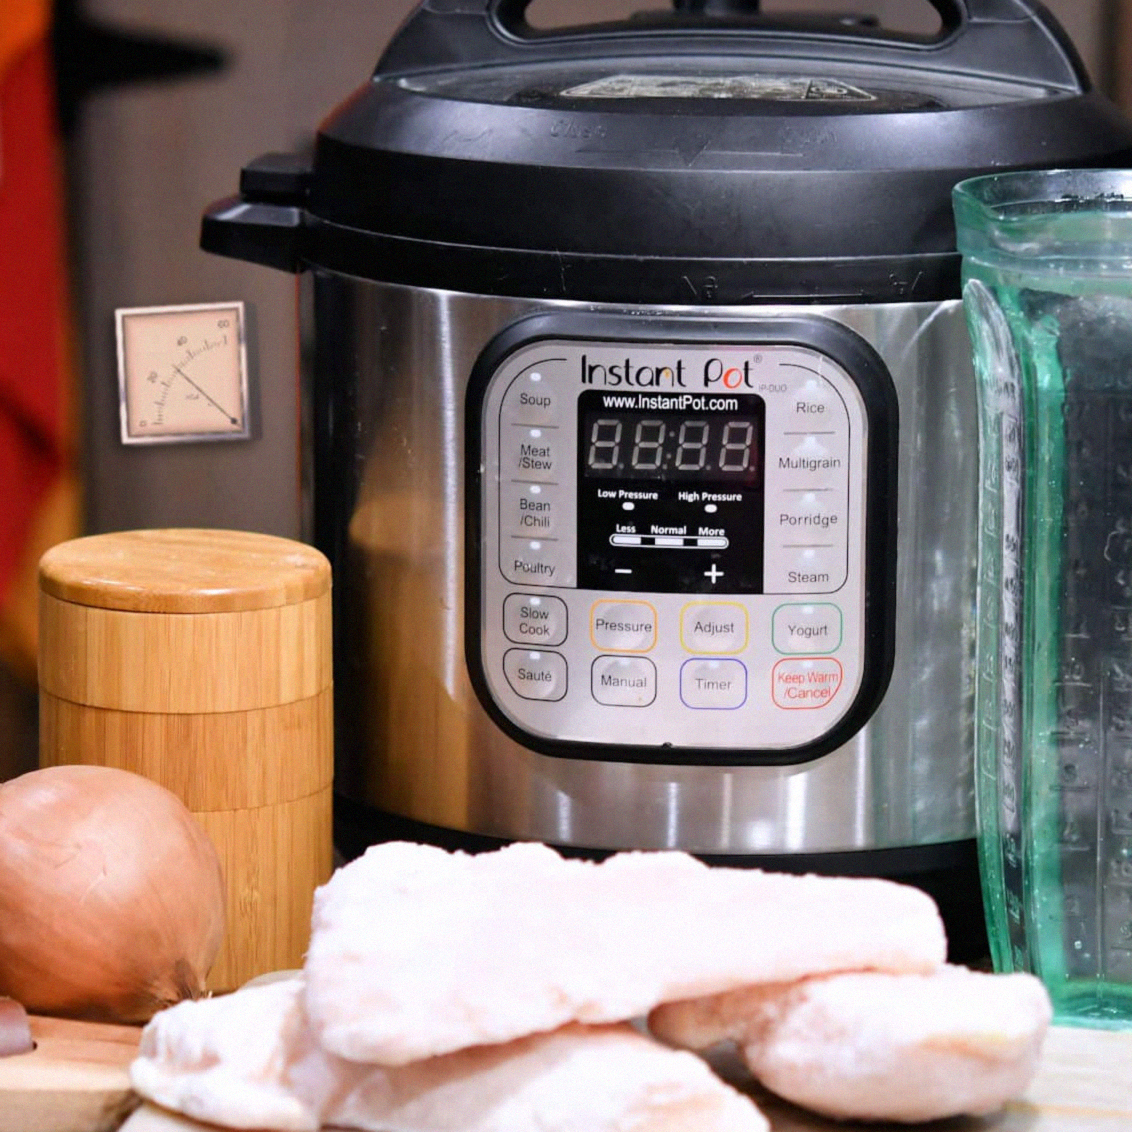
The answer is 30; V
